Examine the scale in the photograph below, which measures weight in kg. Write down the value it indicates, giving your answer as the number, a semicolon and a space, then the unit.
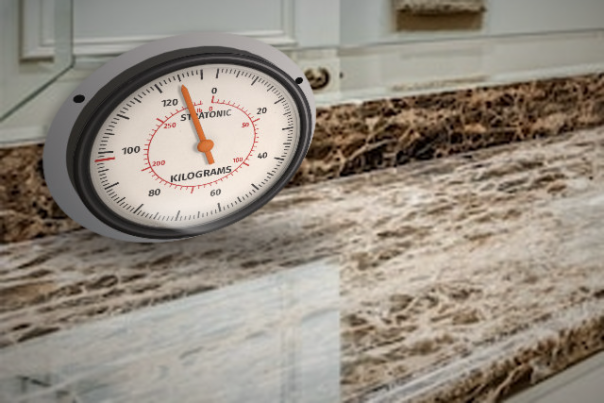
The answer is 125; kg
